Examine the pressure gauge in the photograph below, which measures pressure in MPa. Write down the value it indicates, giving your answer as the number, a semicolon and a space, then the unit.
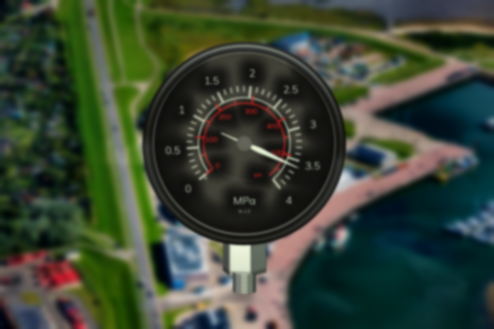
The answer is 3.6; MPa
